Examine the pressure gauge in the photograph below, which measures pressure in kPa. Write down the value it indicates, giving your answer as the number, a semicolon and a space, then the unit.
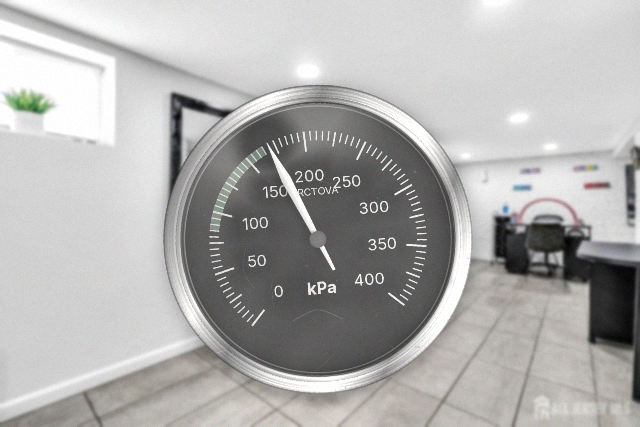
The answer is 170; kPa
